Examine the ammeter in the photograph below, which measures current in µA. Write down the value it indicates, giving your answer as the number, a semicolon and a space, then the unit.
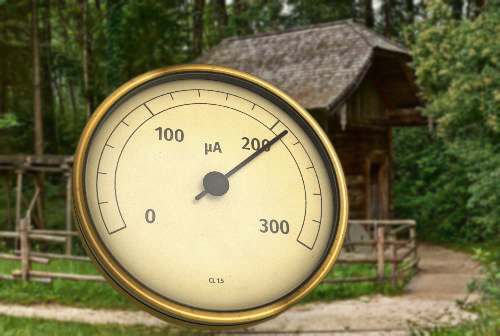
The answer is 210; µA
